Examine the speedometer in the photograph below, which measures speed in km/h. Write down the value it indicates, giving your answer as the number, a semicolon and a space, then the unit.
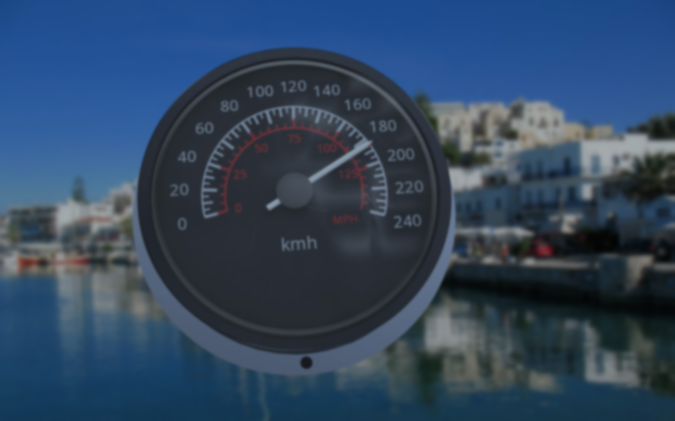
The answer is 185; km/h
